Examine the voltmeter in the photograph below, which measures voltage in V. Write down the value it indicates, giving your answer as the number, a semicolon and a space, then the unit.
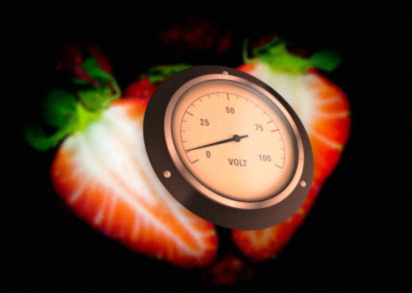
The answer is 5; V
